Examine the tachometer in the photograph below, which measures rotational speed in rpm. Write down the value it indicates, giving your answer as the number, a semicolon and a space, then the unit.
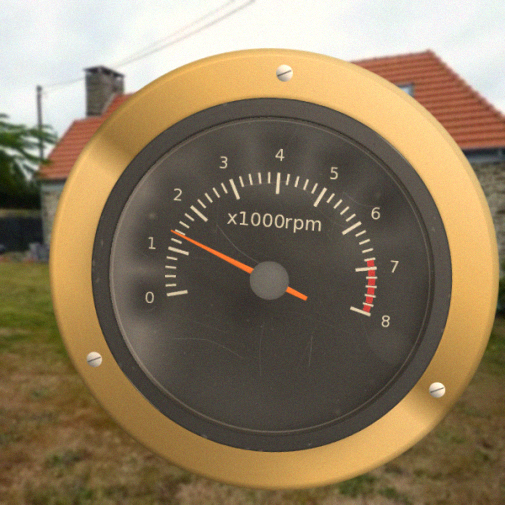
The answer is 1400; rpm
